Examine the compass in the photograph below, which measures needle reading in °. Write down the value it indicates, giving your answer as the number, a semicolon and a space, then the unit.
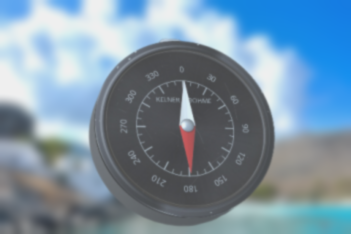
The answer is 180; °
